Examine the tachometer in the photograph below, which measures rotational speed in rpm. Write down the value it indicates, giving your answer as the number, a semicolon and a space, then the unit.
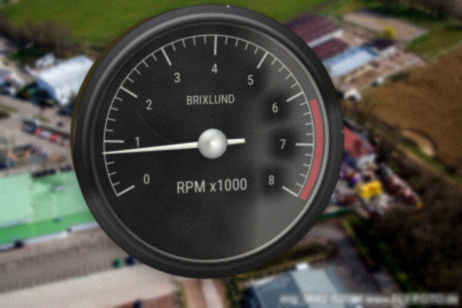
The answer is 800; rpm
